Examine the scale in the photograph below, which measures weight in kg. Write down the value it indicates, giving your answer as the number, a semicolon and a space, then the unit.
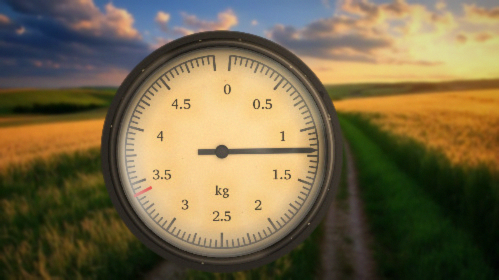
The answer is 1.2; kg
